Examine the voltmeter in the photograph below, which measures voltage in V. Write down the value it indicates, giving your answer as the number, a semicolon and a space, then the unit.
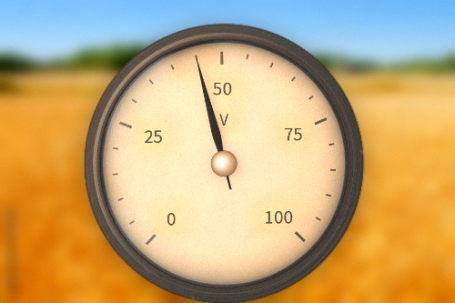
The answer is 45; V
